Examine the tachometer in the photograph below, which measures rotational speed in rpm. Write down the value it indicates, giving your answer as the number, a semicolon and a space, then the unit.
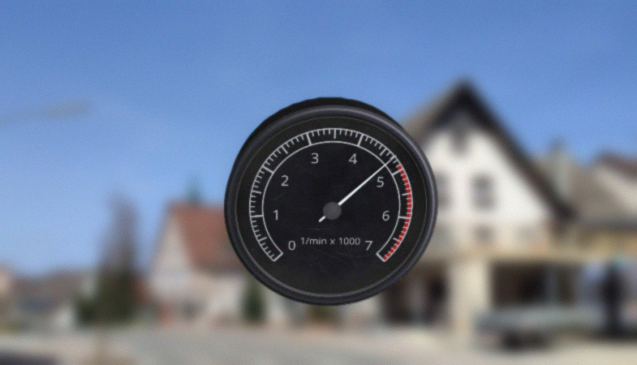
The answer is 4700; rpm
